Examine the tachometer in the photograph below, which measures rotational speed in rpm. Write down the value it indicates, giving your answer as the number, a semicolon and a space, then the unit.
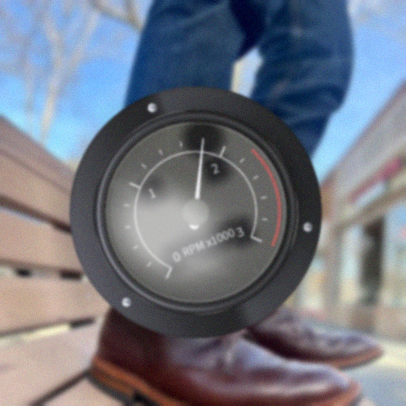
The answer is 1800; rpm
